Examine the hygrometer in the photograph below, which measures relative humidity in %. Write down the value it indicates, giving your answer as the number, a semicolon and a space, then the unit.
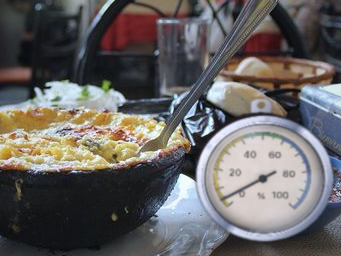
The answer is 5; %
